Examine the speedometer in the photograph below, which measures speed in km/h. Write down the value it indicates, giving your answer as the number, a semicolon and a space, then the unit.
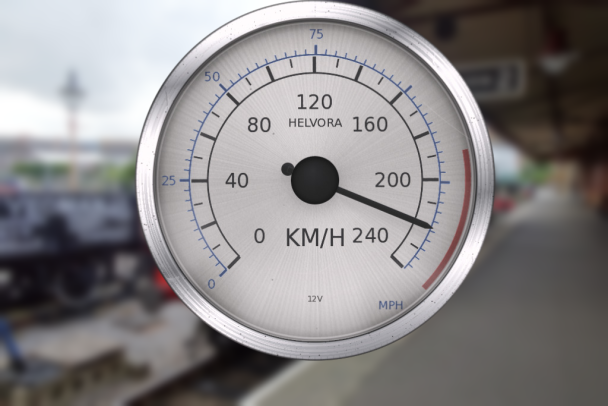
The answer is 220; km/h
